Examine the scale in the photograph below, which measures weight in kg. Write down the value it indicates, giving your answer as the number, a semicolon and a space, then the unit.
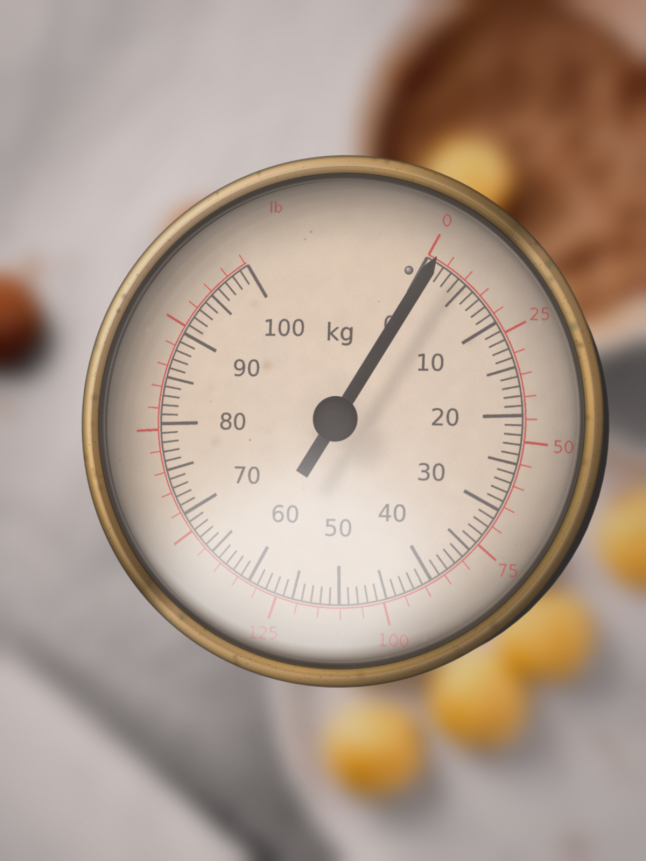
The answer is 1; kg
